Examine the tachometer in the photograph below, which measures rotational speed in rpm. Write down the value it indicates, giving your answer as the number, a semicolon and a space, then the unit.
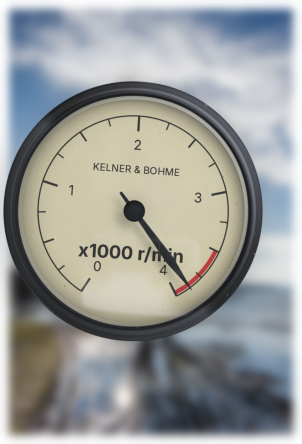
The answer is 3875; rpm
